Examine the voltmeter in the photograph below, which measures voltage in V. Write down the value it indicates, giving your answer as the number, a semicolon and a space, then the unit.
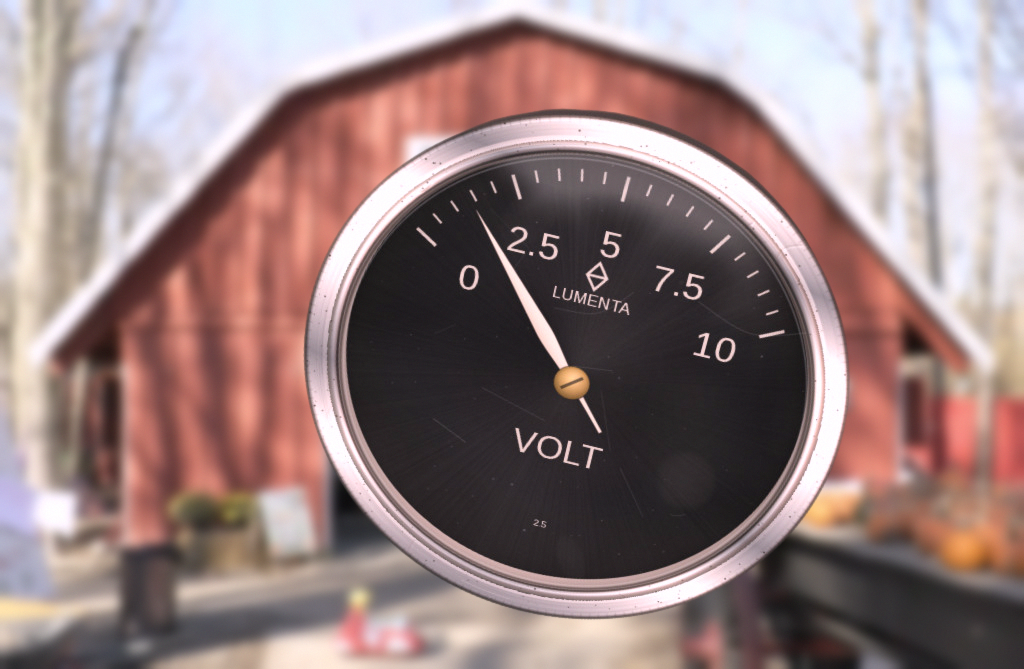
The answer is 1.5; V
